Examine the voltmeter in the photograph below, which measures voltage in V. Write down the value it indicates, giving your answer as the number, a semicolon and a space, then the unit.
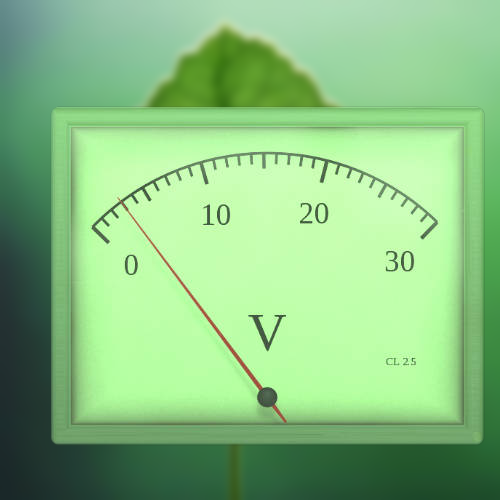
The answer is 3; V
